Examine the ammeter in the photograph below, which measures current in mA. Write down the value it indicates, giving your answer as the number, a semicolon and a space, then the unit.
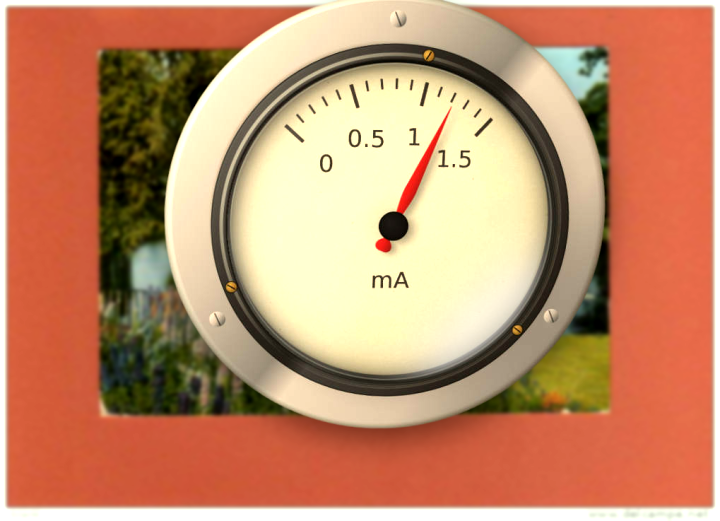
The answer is 1.2; mA
